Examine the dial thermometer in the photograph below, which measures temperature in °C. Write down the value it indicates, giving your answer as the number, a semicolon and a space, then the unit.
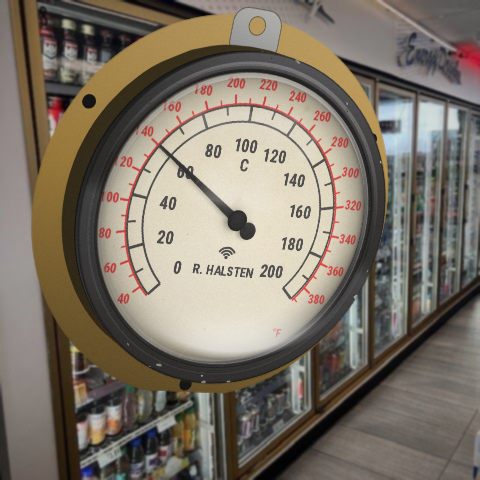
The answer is 60; °C
